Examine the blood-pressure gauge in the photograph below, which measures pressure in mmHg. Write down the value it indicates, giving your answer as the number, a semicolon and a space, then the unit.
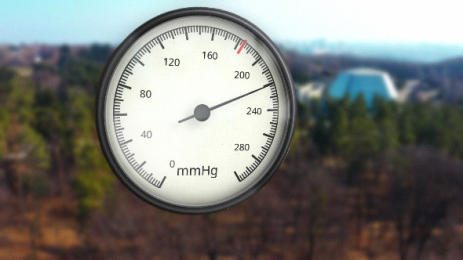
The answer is 220; mmHg
